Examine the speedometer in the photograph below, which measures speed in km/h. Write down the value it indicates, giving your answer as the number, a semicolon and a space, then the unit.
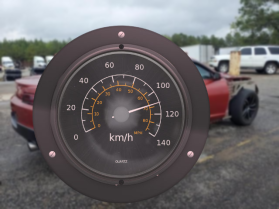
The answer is 110; km/h
